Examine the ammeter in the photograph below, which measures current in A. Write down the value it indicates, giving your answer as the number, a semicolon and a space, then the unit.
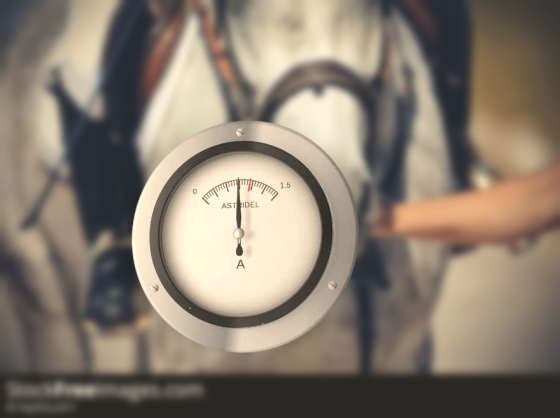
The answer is 0.75; A
